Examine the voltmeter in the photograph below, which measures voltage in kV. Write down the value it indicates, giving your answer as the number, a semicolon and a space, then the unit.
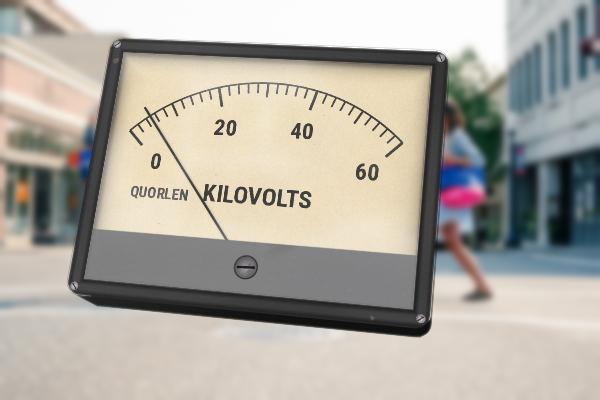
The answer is 5; kV
